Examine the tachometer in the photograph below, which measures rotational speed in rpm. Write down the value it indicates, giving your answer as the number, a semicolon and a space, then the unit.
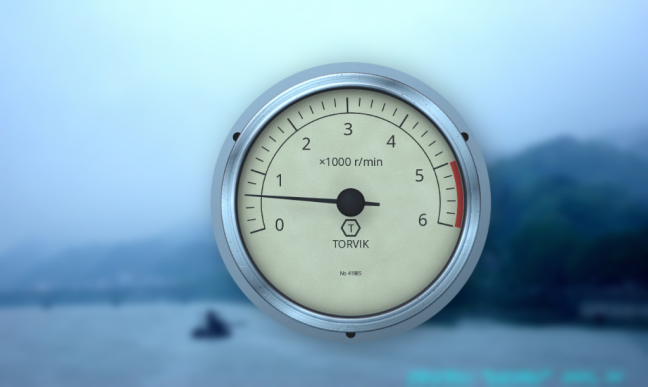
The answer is 600; rpm
